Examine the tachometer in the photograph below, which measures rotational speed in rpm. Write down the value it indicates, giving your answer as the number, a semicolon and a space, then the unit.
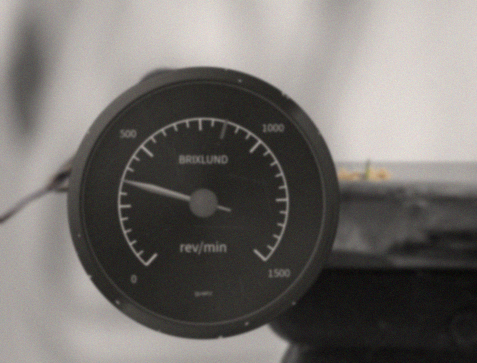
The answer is 350; rpm
